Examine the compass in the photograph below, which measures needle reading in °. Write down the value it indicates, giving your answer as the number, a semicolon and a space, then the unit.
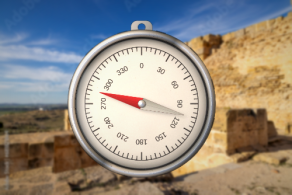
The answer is 285; °
